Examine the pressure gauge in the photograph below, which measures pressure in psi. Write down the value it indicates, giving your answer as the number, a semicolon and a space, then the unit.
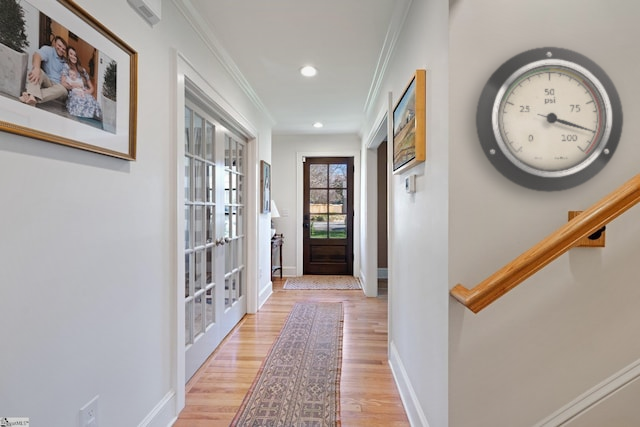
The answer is 90; psi
